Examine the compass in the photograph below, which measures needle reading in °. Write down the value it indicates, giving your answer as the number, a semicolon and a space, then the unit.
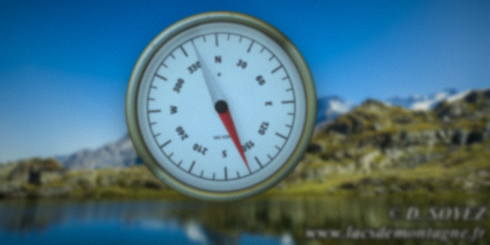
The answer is 160; °
